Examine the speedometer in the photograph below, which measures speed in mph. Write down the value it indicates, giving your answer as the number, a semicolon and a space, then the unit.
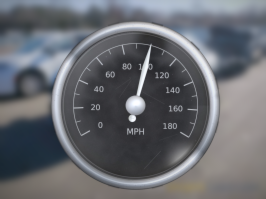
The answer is 100; mph
